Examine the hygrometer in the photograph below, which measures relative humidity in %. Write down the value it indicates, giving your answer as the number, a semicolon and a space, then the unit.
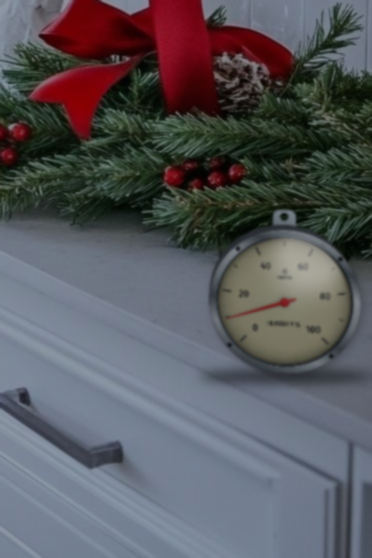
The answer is 10; %
